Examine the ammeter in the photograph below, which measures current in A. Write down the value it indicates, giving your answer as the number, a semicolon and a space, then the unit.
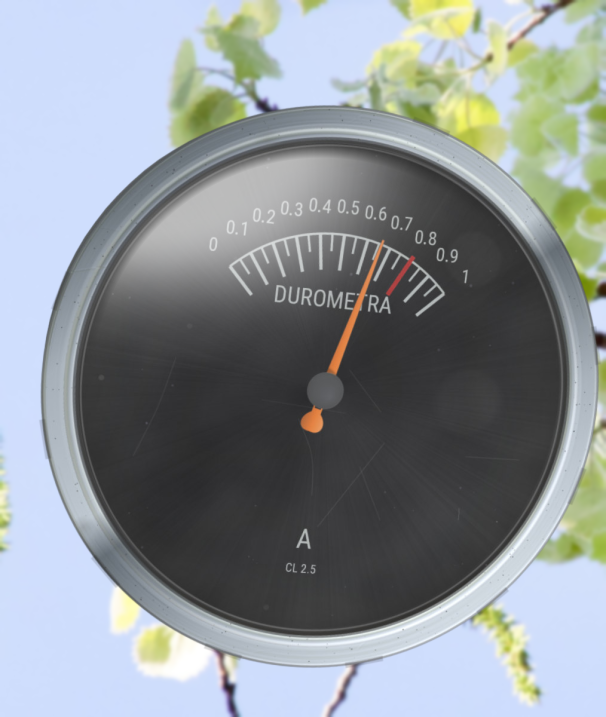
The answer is 0.65; A
